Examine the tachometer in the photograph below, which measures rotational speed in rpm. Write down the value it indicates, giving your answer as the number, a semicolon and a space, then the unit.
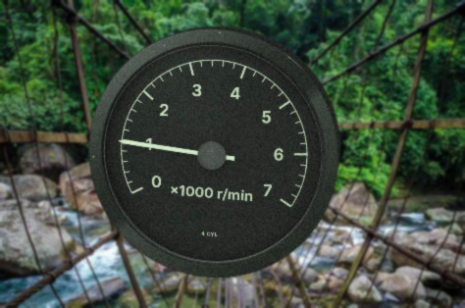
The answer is 1000; rpm
